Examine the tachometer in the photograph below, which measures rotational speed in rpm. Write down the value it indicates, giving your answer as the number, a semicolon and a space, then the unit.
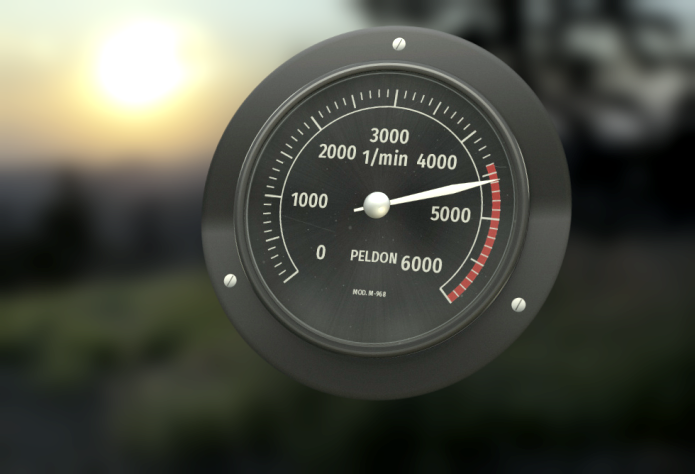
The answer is 4600; rpm
